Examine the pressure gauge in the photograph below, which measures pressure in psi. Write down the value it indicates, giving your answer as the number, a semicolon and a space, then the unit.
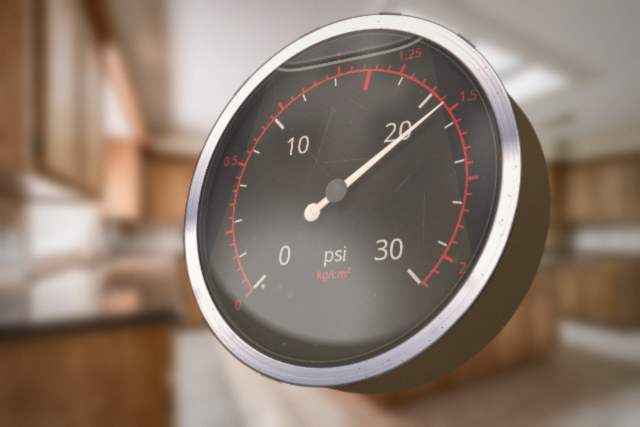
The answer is 21; psi
